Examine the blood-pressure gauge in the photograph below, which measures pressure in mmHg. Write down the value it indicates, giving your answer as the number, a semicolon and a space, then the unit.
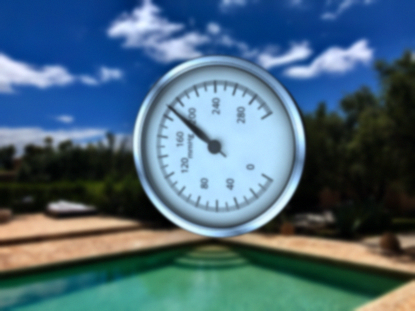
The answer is 190; mmHg
